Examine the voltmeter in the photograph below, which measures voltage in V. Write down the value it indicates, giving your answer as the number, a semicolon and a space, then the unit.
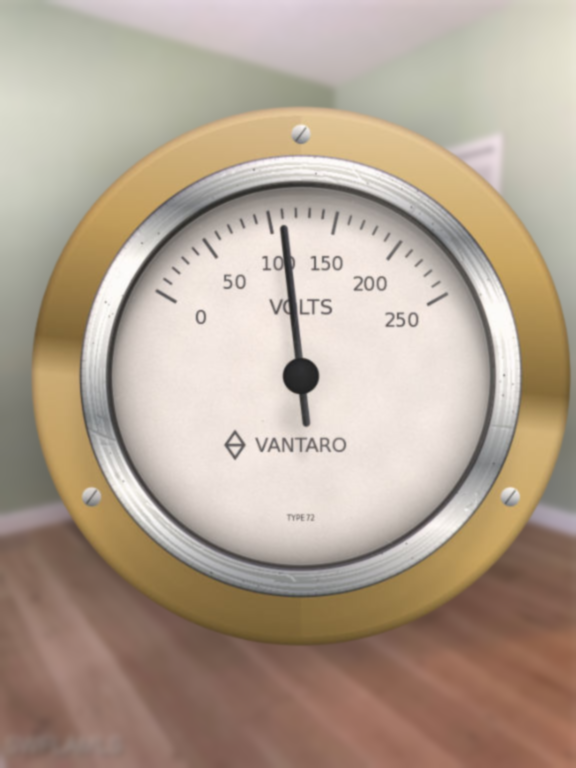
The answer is 110; V
